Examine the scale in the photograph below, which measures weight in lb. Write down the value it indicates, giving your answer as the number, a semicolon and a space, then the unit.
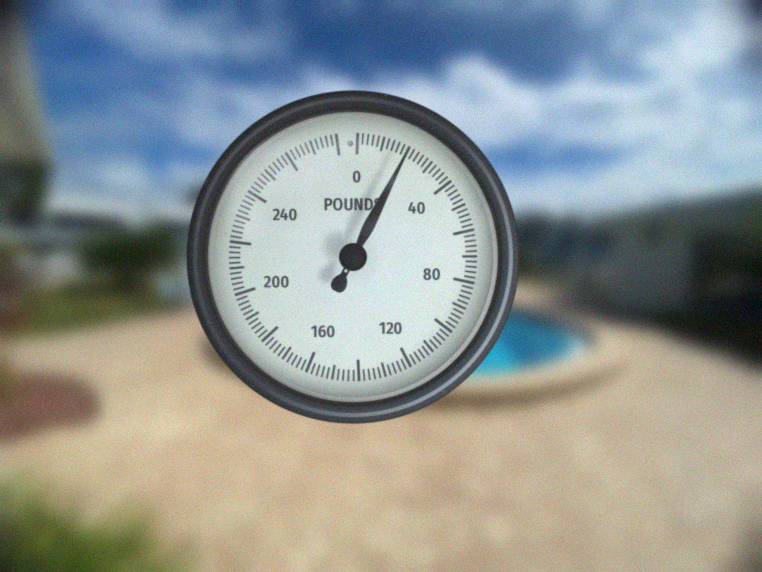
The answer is 20; lb
